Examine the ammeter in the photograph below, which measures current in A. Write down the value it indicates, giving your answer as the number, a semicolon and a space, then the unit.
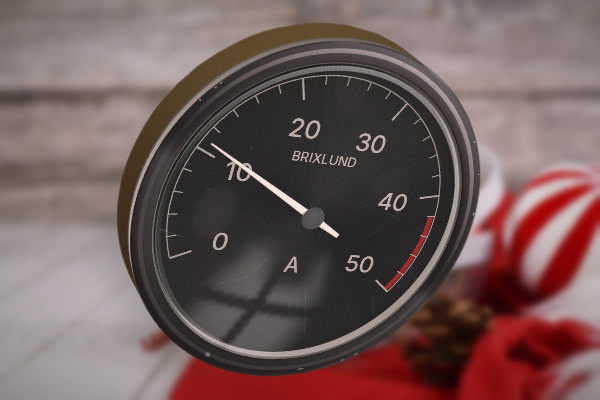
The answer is 11; A
